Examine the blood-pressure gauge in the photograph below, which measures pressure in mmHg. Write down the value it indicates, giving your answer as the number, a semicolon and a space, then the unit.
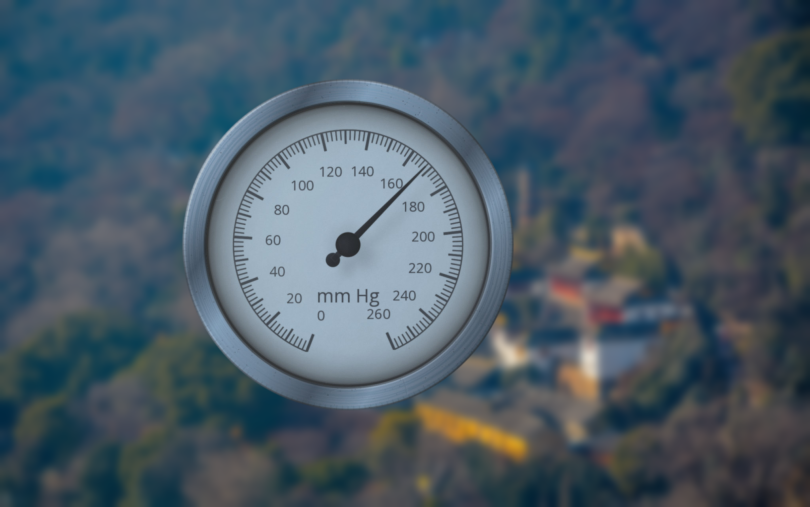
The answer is 168; mmHg
